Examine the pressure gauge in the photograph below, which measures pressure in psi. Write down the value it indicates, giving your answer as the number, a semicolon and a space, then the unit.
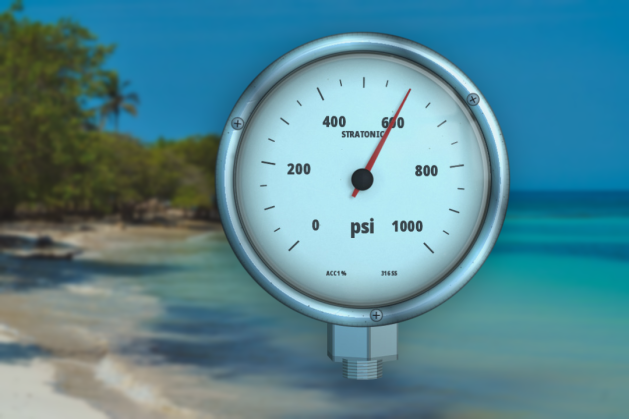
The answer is 600; psi
